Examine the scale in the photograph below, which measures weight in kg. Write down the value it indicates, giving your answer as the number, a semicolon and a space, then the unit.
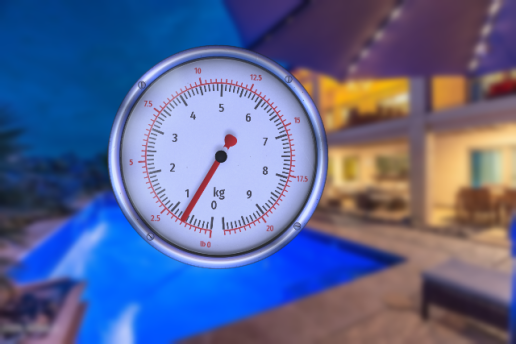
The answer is 0.7; kg
